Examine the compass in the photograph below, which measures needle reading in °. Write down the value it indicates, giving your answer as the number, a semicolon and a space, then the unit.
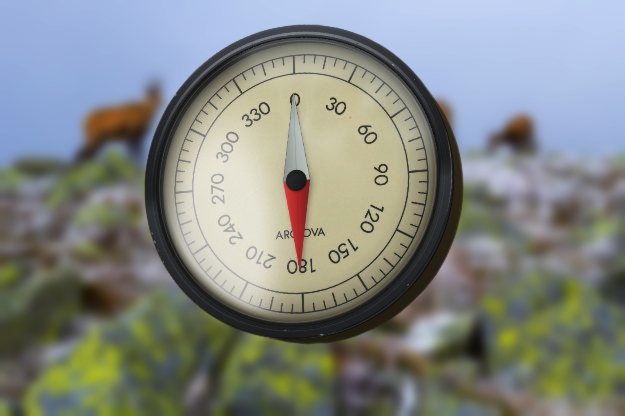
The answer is 180; °
